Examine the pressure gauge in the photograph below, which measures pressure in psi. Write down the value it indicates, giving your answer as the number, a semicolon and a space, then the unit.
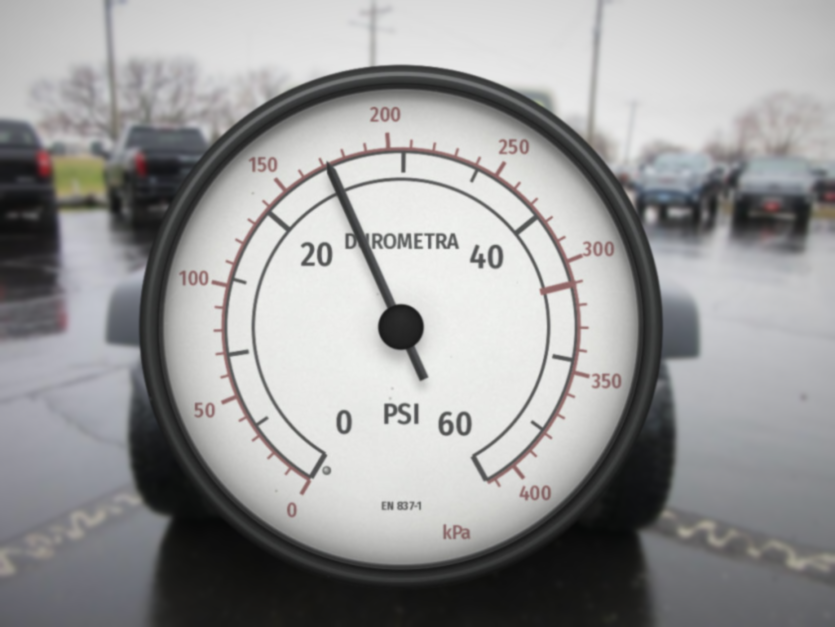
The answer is 25; psi
